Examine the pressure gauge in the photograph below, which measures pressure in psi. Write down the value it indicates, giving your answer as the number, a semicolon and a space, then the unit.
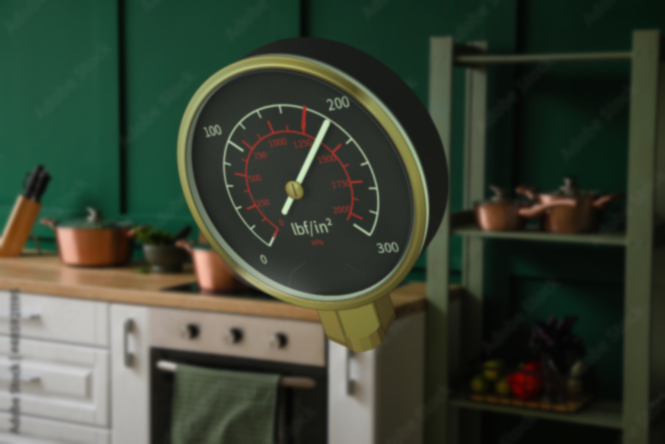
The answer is 200; psi
